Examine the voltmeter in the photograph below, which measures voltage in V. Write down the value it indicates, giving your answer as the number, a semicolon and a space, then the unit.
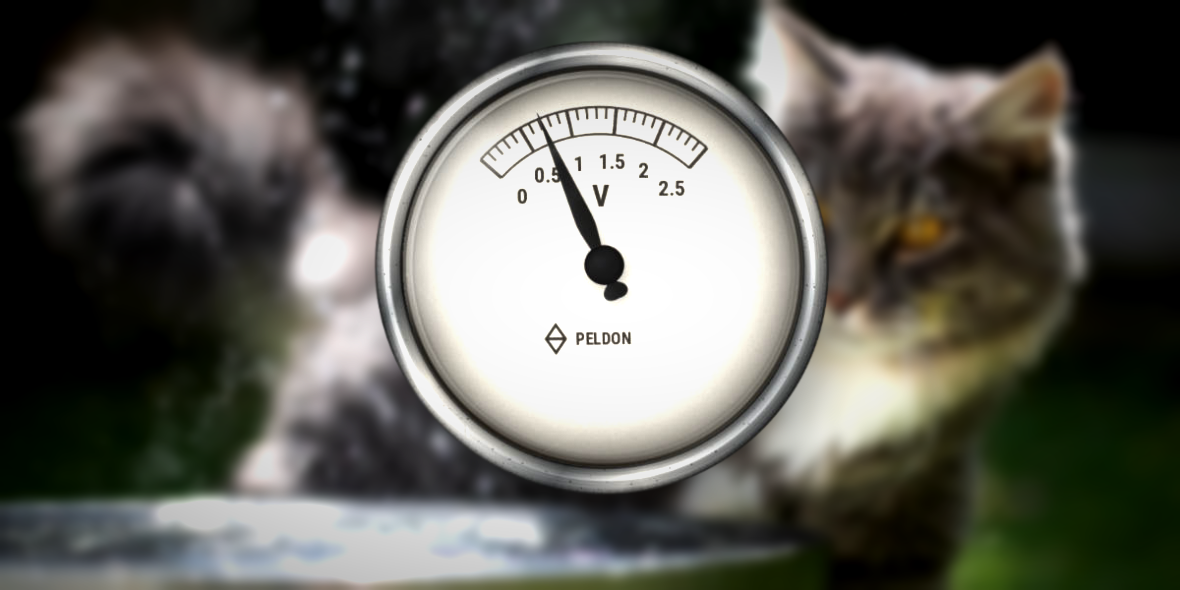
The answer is 0.7; V
